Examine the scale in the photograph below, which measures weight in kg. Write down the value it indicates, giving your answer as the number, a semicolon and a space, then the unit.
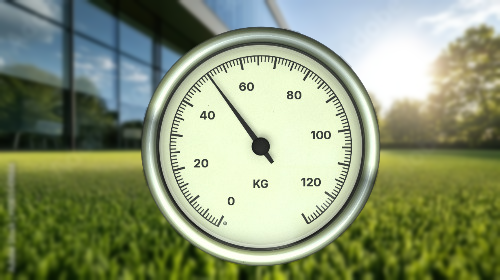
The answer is 50; kg
